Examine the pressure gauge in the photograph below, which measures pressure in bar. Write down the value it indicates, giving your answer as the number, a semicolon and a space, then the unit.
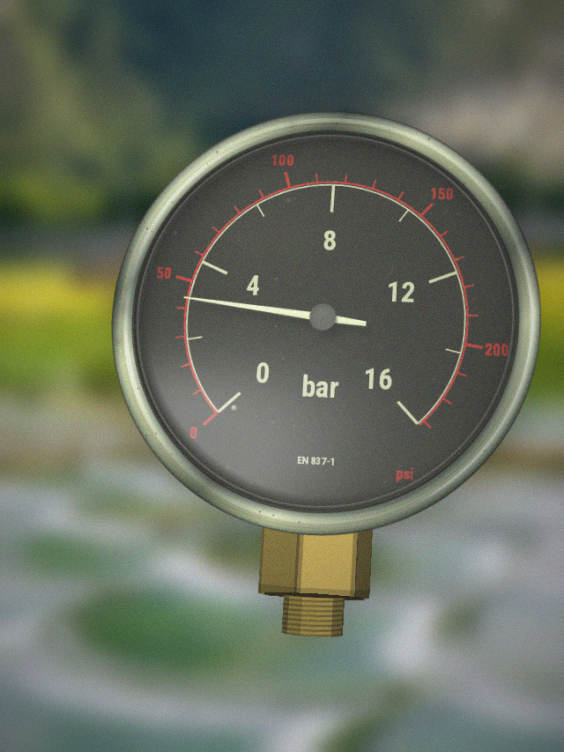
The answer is 3; bar
